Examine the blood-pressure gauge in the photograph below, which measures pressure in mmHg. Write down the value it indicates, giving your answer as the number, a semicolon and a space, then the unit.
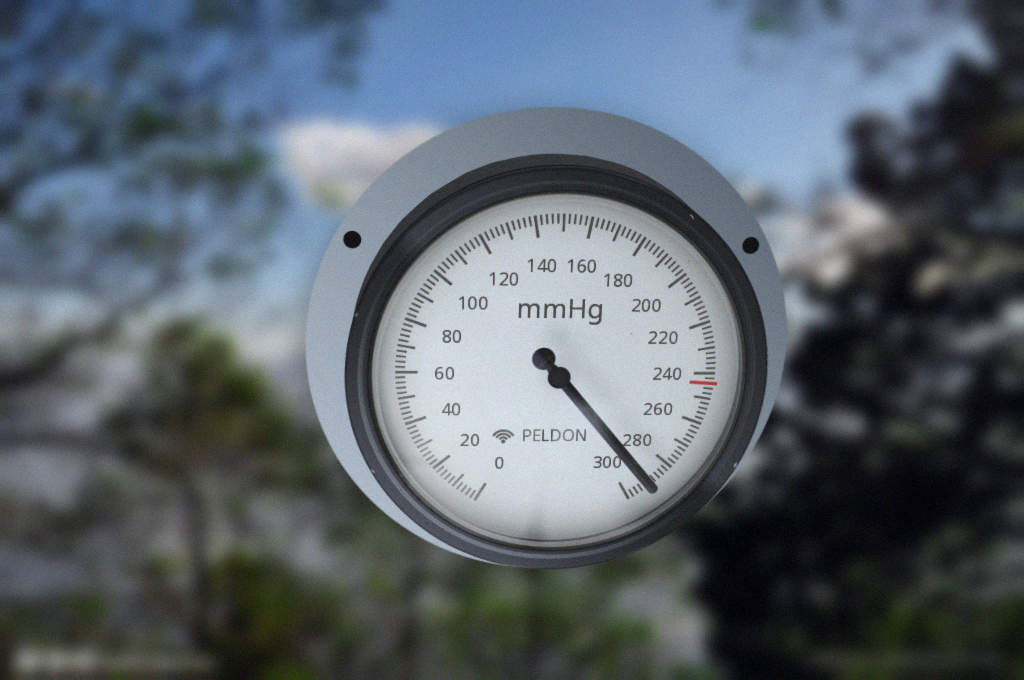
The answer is 290; mmHg
